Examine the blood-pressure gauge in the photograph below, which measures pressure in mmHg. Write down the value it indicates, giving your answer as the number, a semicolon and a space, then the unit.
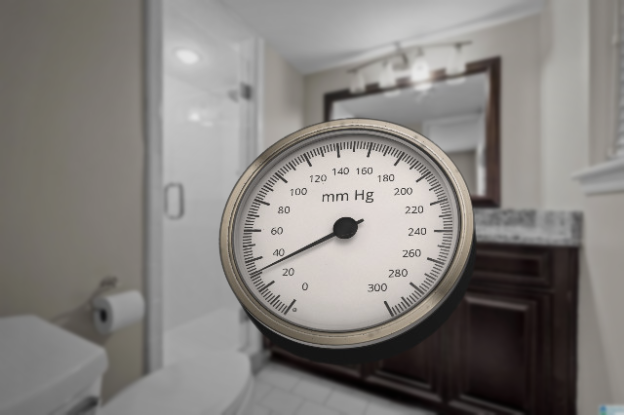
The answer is 30; mmHg
